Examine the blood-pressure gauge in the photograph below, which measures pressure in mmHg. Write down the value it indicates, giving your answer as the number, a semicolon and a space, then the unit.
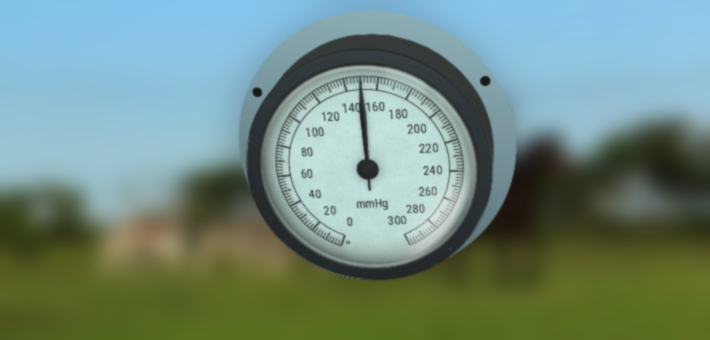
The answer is 150; mmHg
